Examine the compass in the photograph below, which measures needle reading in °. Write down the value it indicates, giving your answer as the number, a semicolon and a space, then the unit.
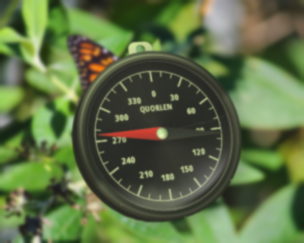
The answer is 275; °
